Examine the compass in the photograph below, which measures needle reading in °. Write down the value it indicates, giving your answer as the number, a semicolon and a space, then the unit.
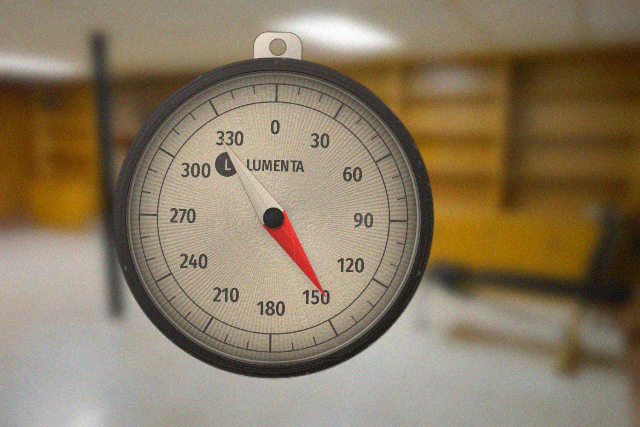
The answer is 145; °
